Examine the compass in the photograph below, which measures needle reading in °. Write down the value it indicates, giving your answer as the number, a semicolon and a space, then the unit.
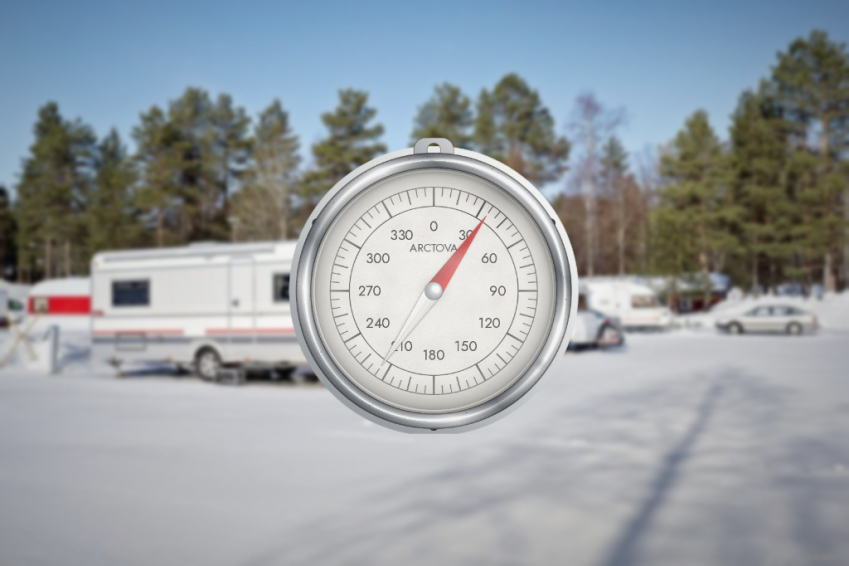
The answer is 35; °
